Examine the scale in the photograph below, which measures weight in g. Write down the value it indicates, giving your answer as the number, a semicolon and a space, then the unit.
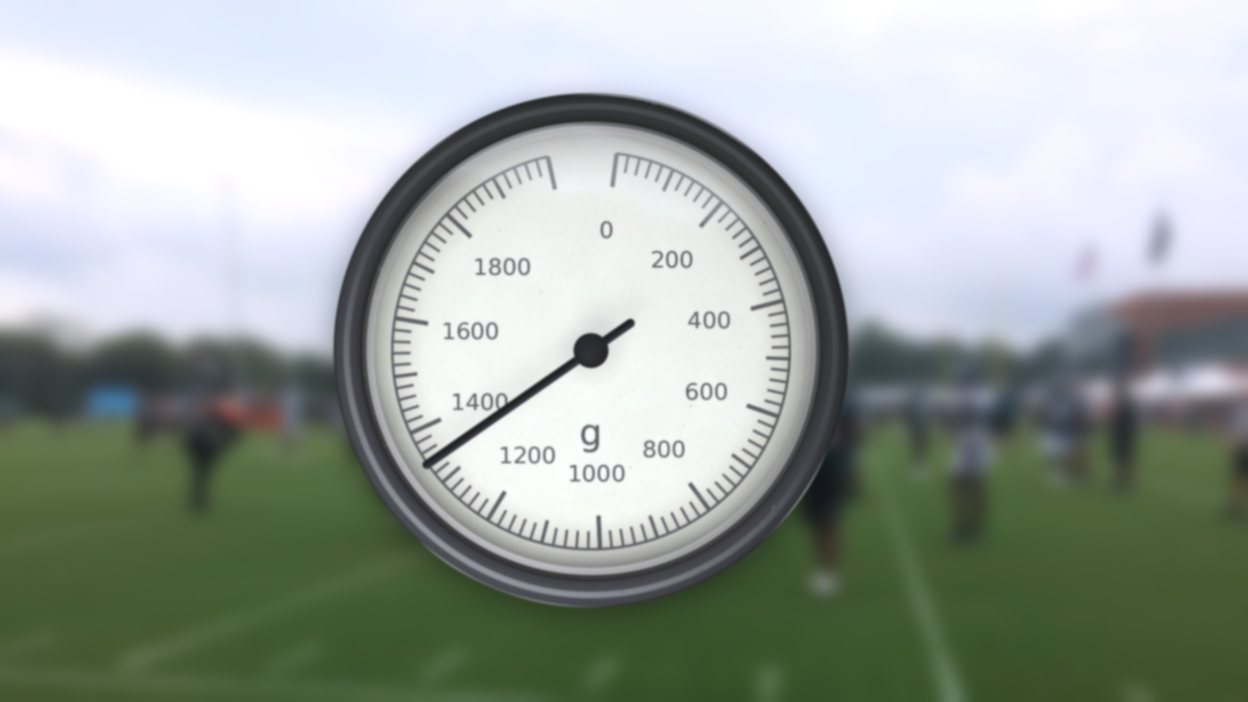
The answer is 1340; g
